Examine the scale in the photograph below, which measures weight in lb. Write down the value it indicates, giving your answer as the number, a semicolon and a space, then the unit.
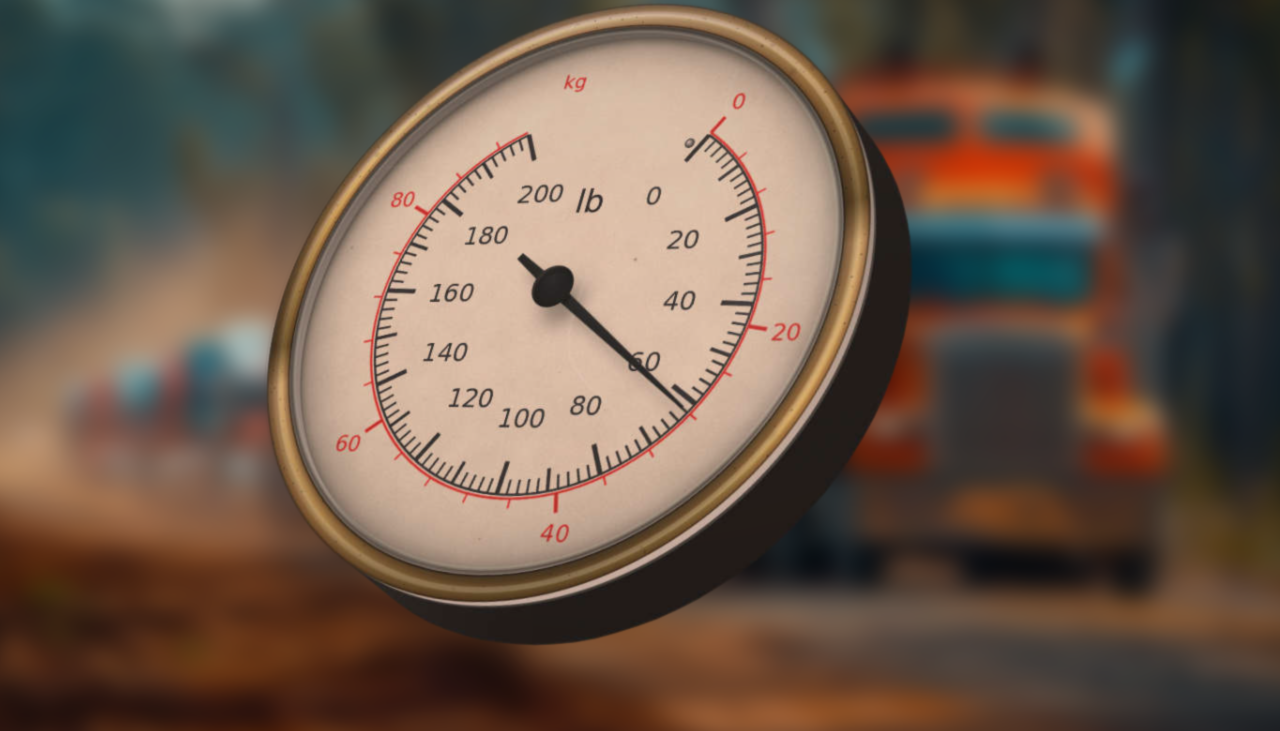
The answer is 62; lb
